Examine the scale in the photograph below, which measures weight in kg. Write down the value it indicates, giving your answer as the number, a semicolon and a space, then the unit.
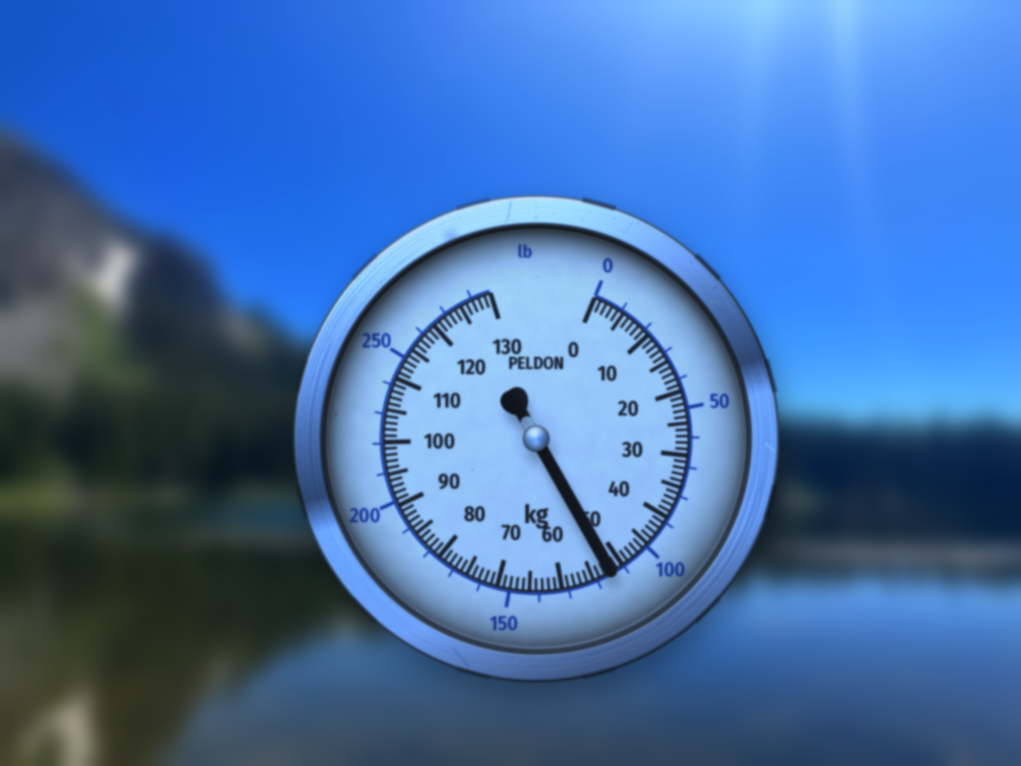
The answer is 52; kg
